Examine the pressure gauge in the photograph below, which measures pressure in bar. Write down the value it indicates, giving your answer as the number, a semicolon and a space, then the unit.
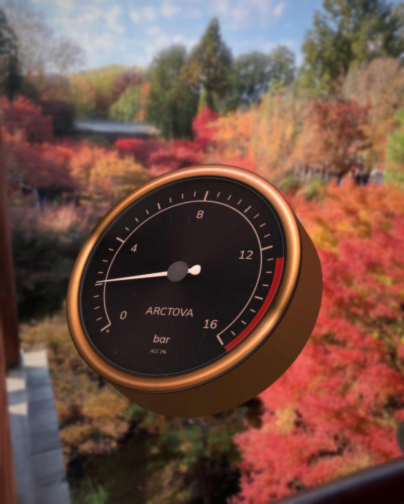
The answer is 2; bar
